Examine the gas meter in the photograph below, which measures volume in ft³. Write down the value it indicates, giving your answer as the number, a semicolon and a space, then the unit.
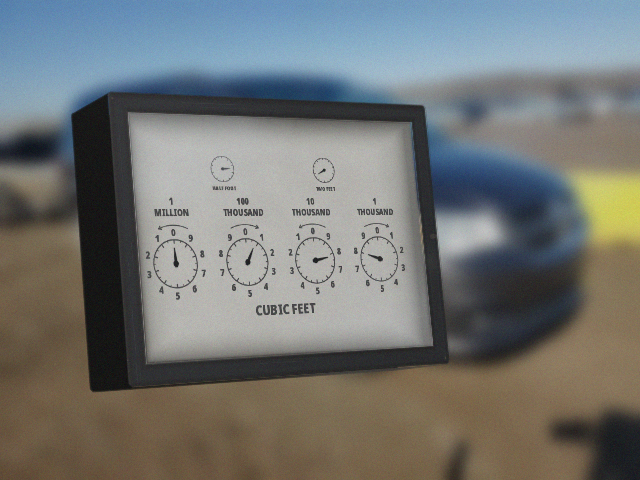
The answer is 7800; ft³
